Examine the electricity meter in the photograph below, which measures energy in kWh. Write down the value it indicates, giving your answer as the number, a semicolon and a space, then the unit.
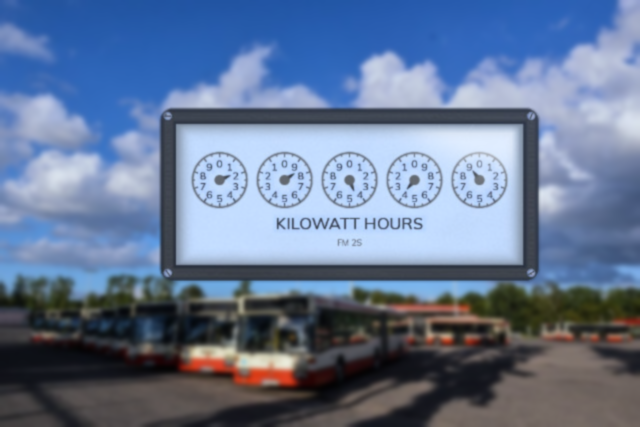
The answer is 18439; kWh
